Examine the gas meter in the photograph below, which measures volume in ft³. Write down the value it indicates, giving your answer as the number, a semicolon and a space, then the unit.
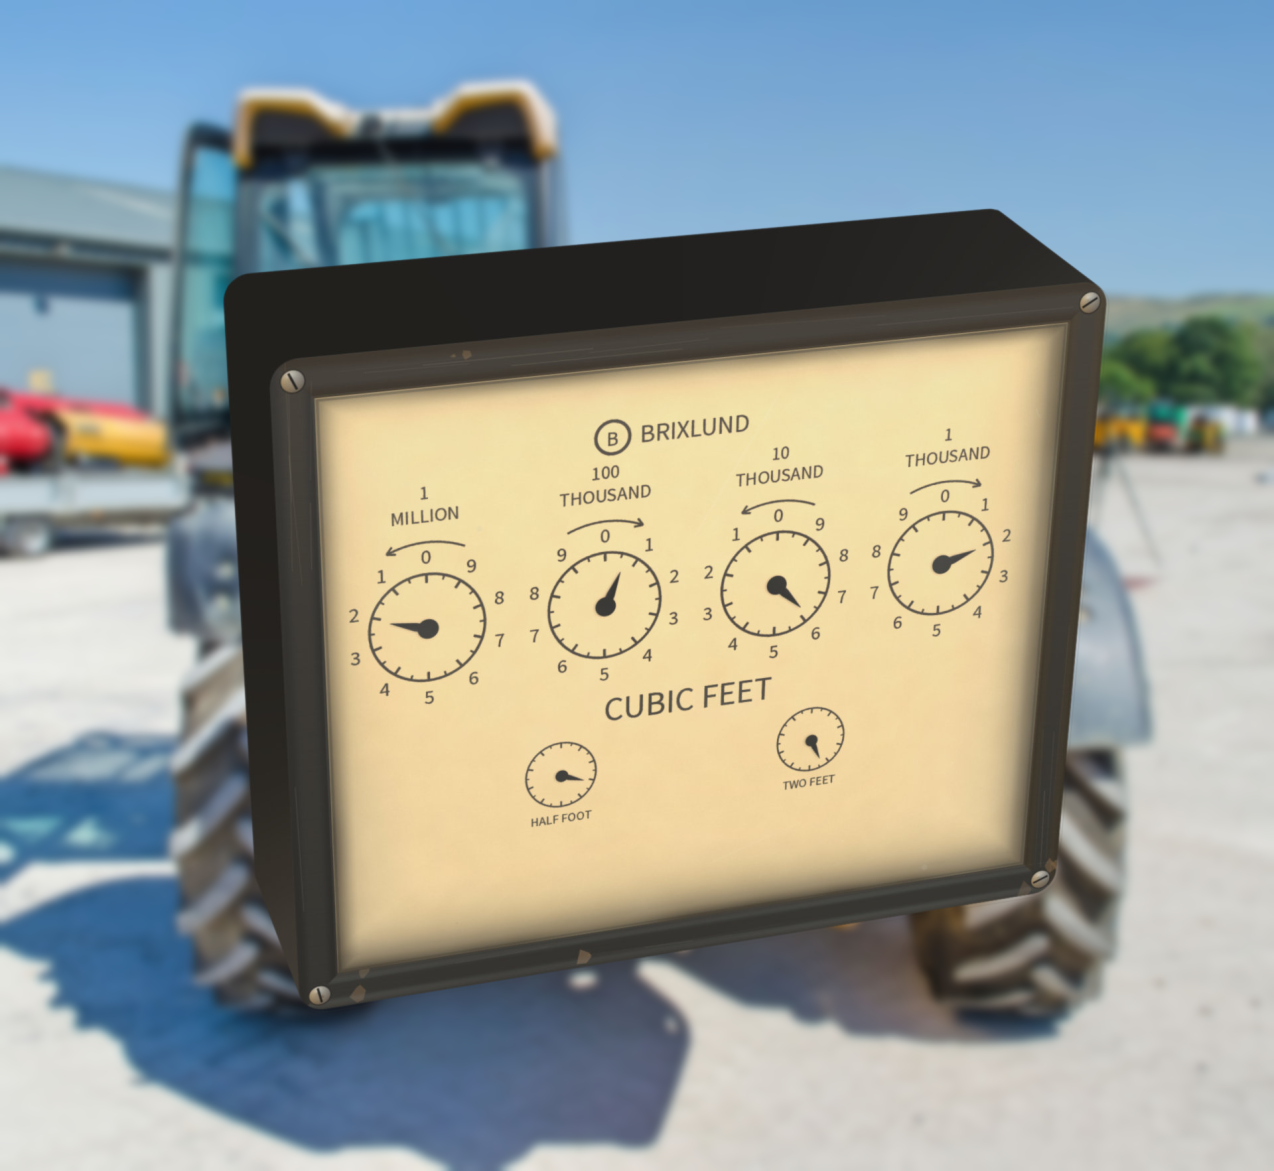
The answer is 206200; ft³
